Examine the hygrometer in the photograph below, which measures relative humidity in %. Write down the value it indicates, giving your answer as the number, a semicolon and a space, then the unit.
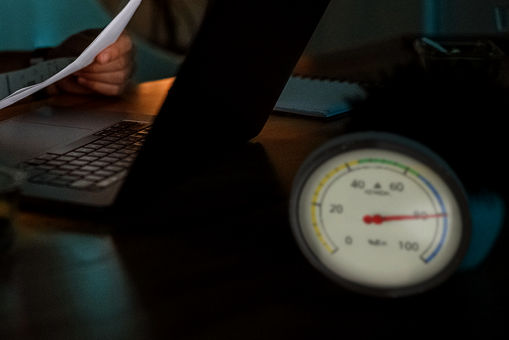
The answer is 80; %
